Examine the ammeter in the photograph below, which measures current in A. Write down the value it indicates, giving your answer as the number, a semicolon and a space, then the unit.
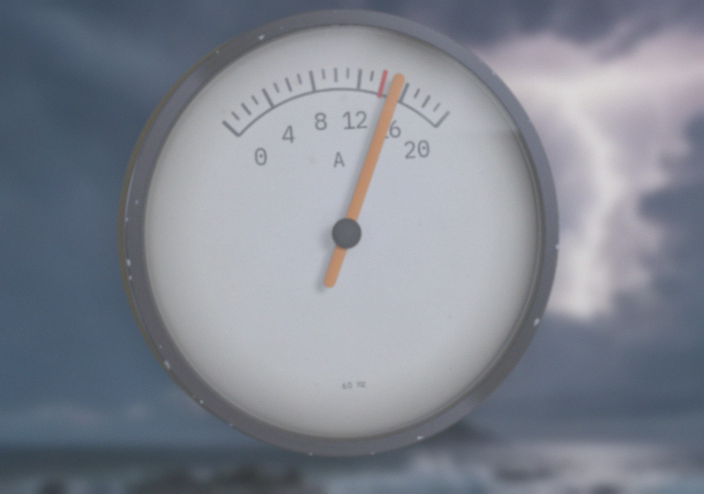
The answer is 15; A
